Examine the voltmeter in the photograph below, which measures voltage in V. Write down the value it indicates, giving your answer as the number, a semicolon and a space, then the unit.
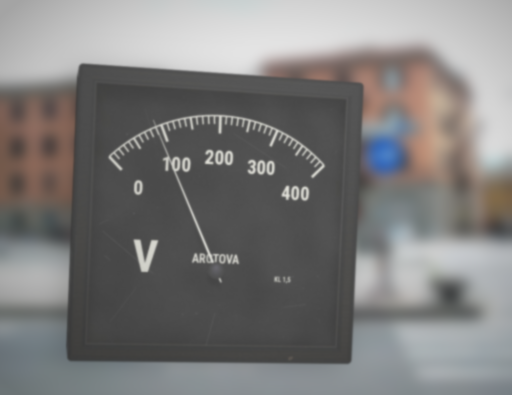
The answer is 90; V
